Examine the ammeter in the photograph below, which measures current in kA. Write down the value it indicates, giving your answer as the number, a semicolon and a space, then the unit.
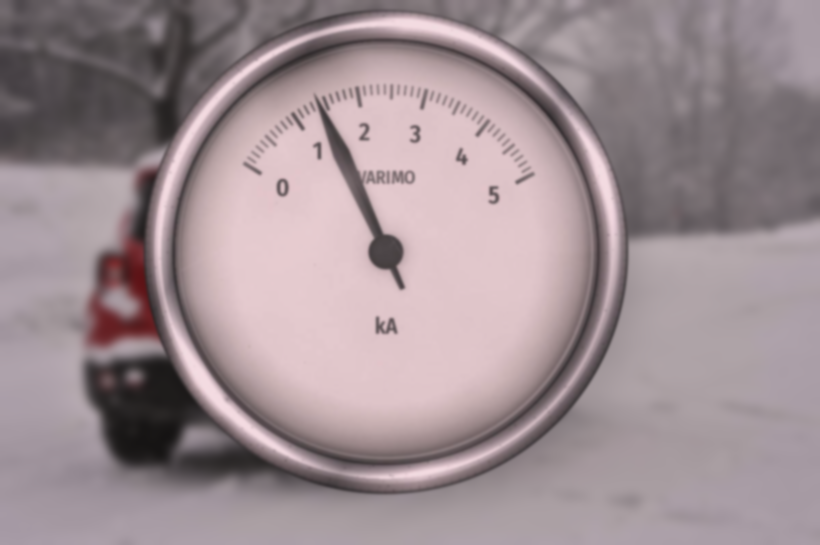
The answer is 1.4; kA
